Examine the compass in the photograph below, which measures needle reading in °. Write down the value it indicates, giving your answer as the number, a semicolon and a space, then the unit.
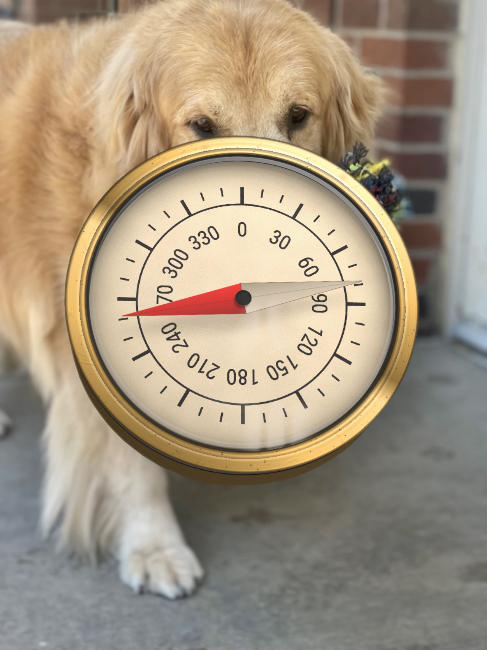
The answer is 260; °
